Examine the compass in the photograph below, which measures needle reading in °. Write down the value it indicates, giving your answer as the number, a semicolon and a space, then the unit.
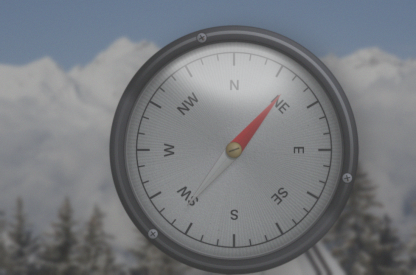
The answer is 40; °
